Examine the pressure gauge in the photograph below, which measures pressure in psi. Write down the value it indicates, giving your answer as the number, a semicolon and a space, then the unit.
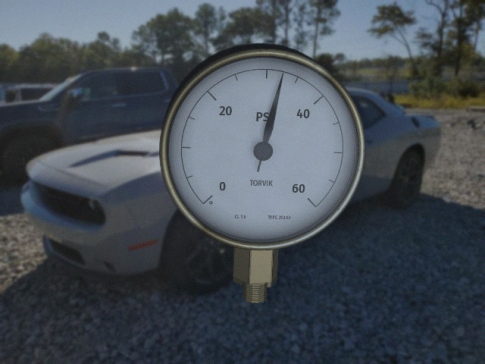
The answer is 32.5; psi
